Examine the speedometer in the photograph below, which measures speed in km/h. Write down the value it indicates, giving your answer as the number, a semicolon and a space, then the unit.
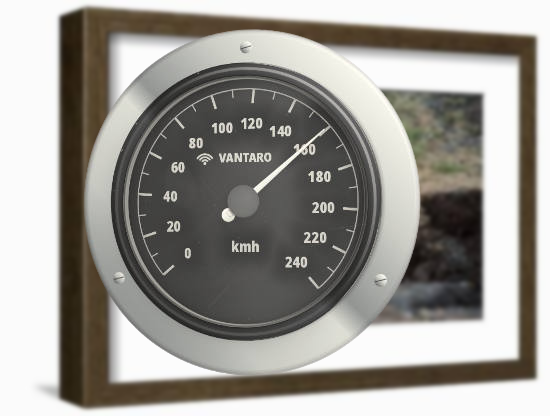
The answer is 160; km/h
